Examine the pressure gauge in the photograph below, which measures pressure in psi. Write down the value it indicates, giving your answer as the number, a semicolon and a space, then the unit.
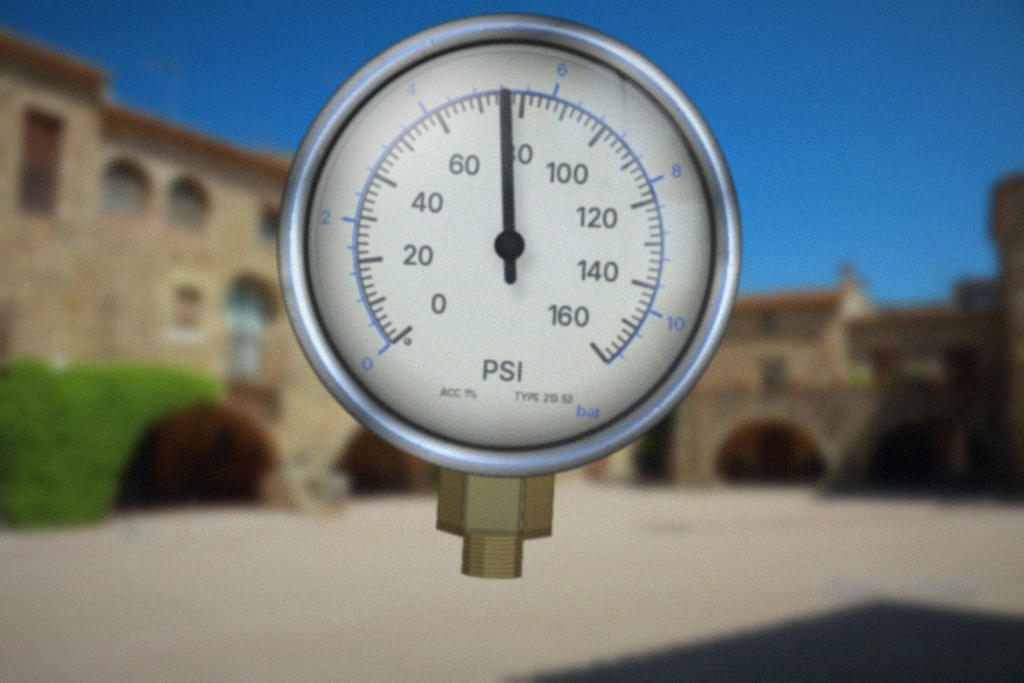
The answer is 76; psi
